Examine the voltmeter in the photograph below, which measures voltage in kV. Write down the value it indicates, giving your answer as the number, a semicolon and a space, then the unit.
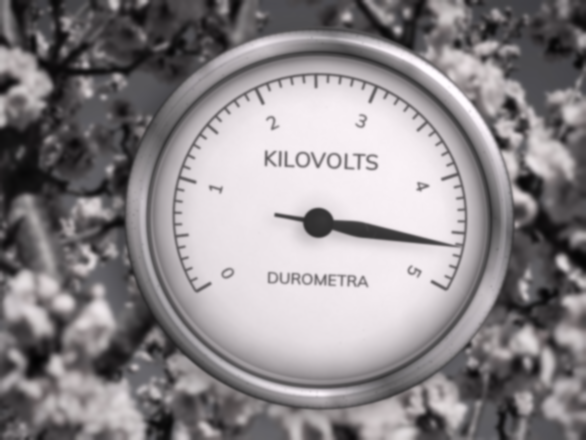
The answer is 4.6; kV
